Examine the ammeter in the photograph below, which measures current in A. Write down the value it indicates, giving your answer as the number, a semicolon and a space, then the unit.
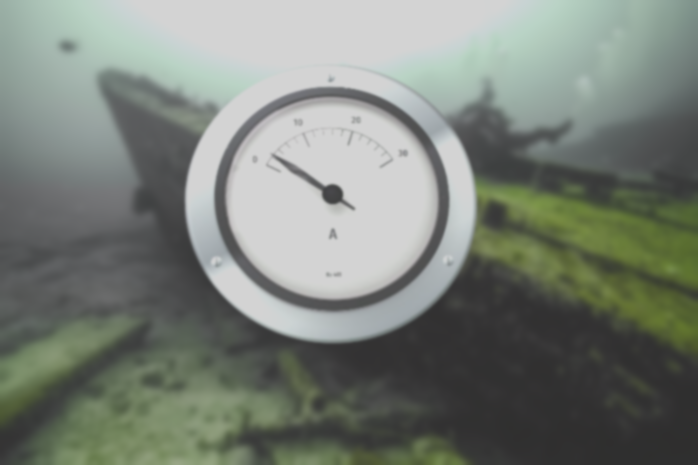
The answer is 2; A
